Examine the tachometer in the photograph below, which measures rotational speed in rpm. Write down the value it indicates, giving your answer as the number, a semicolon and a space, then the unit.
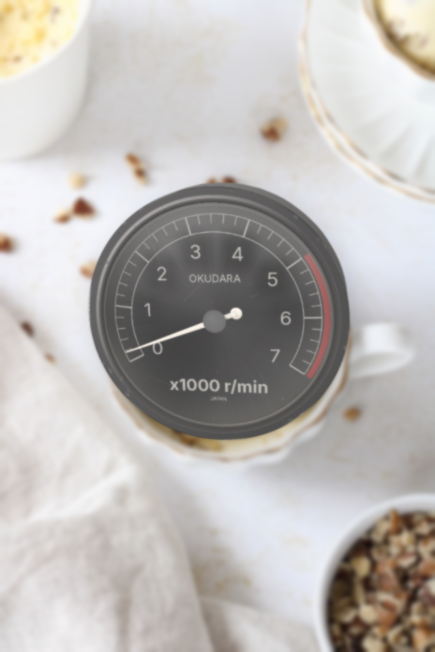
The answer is 200; rpm
